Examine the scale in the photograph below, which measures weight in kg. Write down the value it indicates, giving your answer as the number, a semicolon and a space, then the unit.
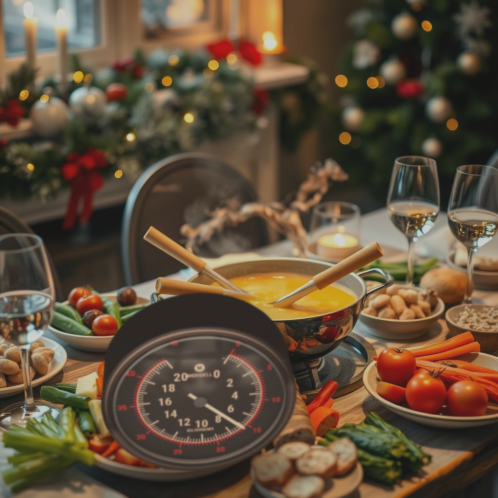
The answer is 7; kg
